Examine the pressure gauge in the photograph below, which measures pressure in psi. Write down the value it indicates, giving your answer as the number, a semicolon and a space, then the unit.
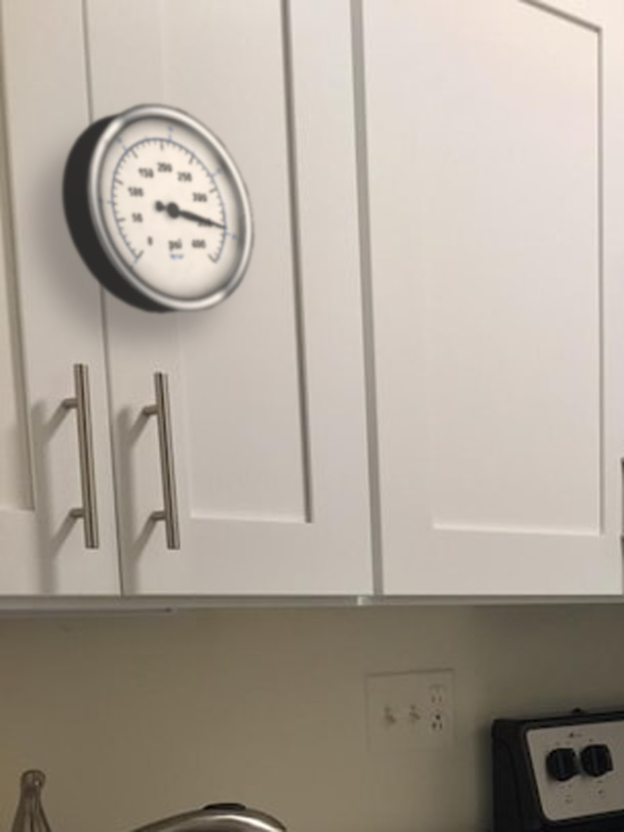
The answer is 350; psi
